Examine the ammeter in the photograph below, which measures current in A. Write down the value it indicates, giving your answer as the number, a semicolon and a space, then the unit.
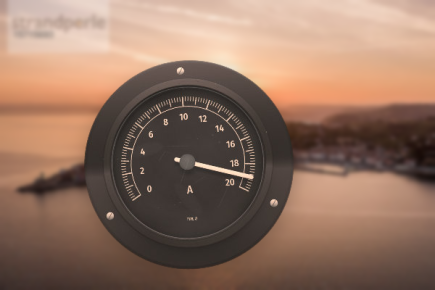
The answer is 19; A
